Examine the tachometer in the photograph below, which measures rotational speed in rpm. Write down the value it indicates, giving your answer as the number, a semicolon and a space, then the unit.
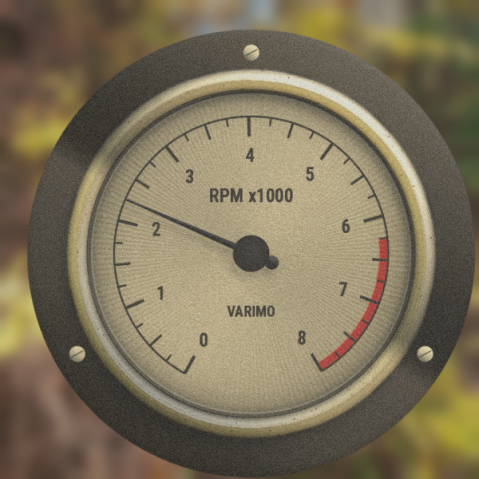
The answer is 2250; rpm
